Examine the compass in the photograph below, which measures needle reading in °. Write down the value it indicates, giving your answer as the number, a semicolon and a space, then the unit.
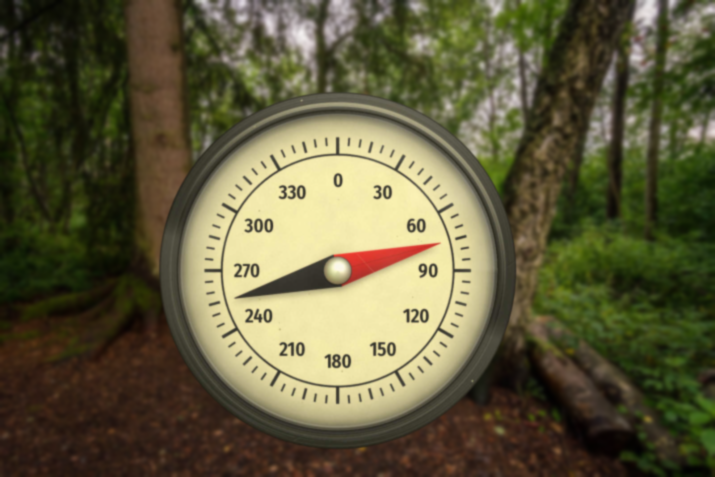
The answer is 75; °
